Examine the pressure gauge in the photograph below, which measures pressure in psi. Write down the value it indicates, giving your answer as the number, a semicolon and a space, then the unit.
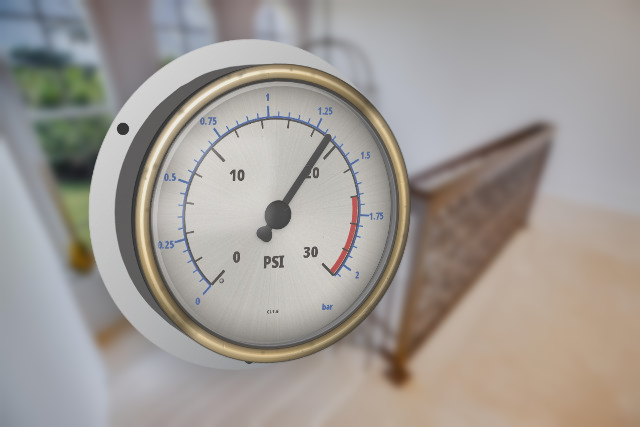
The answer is 19; psi
